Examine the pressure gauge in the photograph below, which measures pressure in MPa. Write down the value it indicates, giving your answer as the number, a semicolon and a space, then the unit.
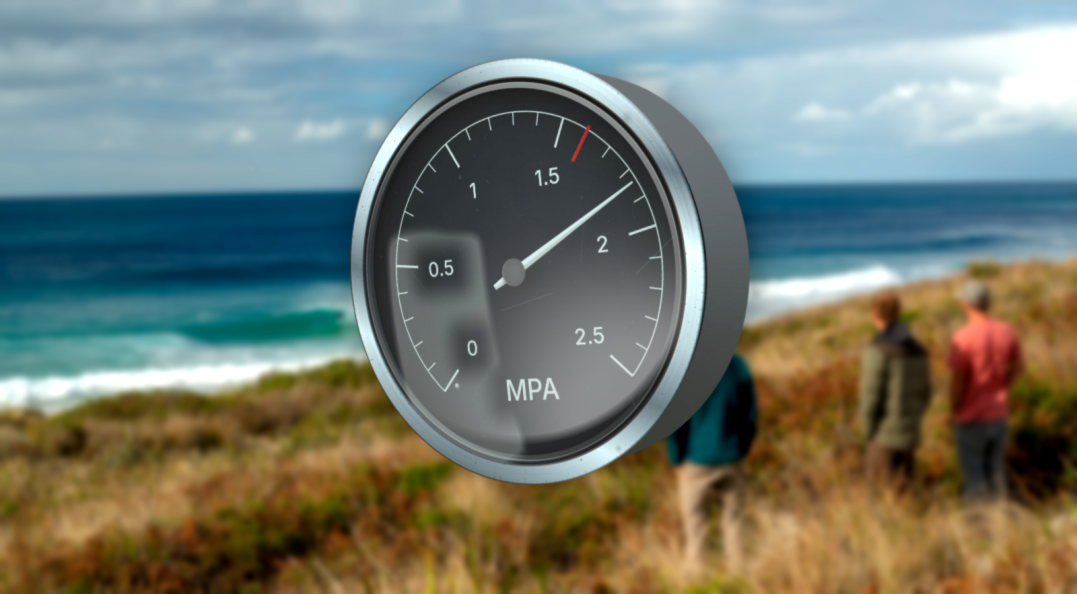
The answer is 1.85; MPa
